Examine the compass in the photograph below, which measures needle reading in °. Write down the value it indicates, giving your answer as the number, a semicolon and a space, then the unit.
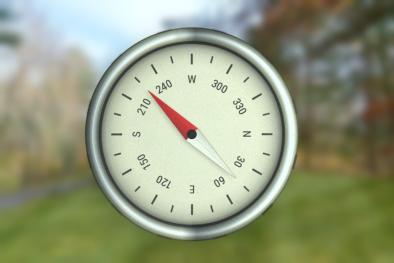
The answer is 225; °
